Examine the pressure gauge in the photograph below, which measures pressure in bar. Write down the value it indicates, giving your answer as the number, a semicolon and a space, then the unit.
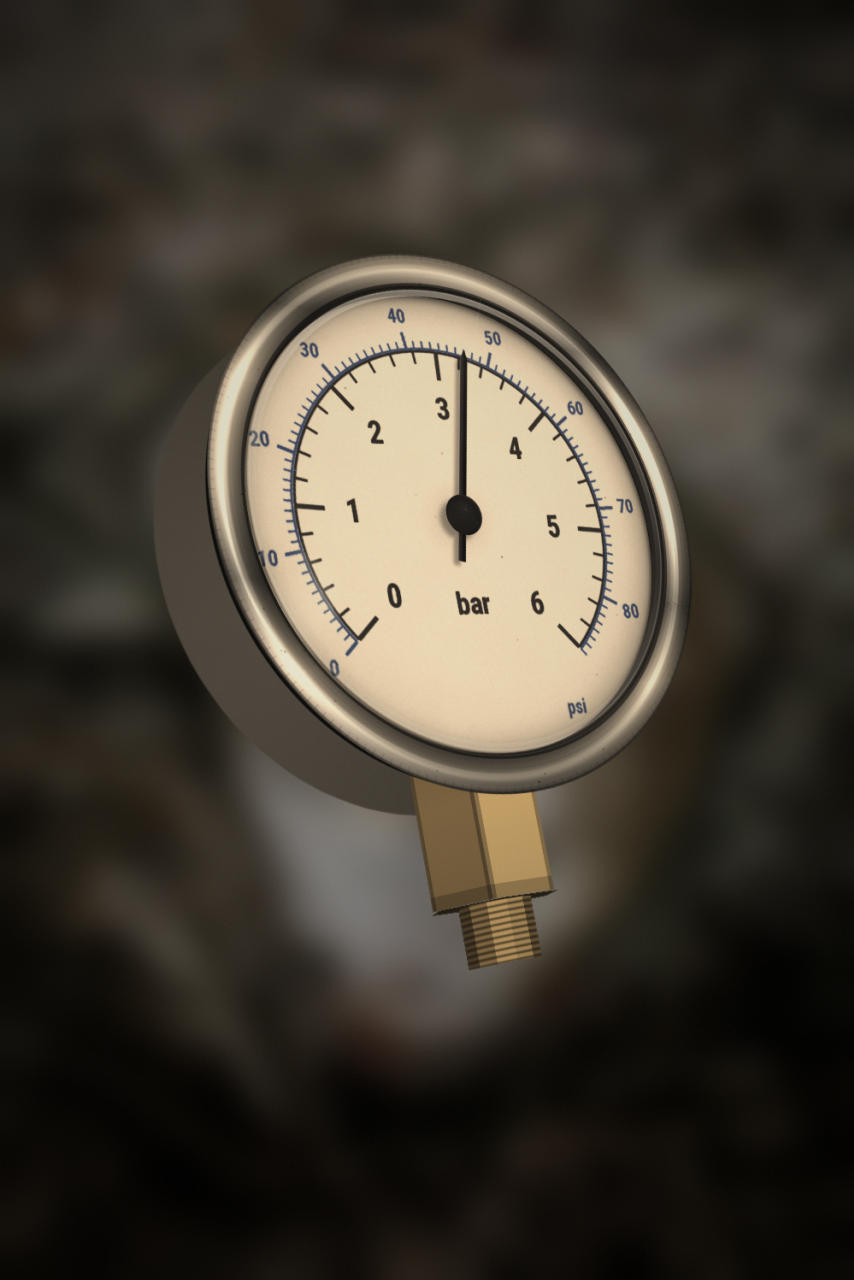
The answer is 3.2; bar
